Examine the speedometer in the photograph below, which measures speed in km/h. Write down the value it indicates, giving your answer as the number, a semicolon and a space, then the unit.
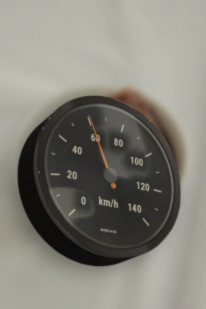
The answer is 60; km/h
